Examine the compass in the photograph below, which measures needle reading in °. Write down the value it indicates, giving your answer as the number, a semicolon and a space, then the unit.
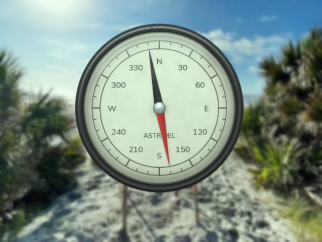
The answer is 170; °
